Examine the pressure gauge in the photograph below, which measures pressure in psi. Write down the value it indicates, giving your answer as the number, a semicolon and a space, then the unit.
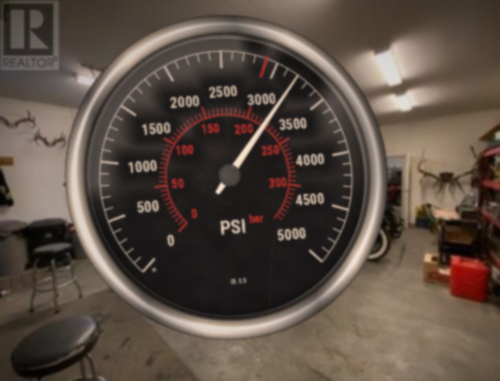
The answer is 3200; psi
